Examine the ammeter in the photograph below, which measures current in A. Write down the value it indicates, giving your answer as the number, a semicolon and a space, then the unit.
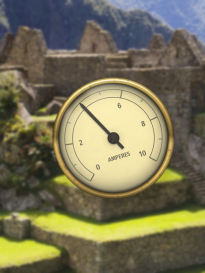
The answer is 4; A
